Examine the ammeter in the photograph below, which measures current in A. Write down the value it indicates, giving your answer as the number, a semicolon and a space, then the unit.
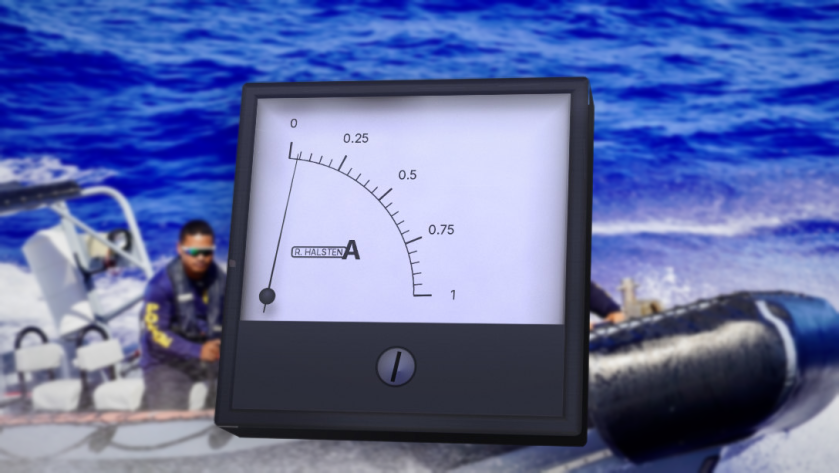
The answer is 0.05; A
